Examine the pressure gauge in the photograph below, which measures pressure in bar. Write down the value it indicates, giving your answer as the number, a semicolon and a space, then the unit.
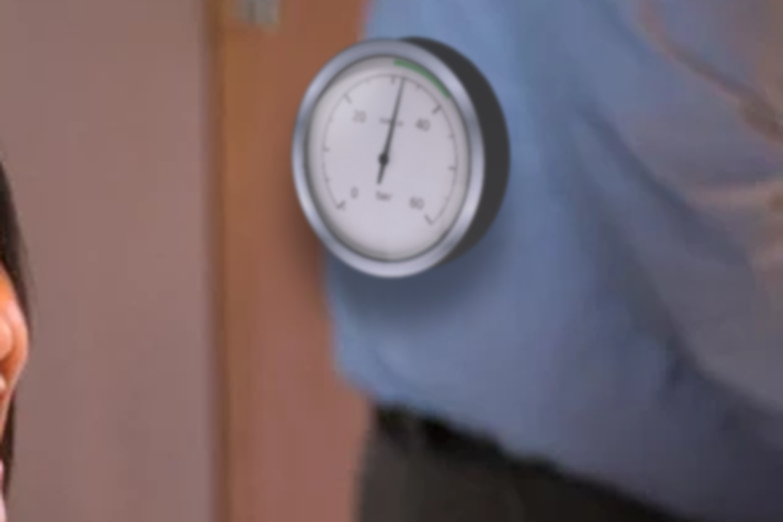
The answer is 32.5; bar
